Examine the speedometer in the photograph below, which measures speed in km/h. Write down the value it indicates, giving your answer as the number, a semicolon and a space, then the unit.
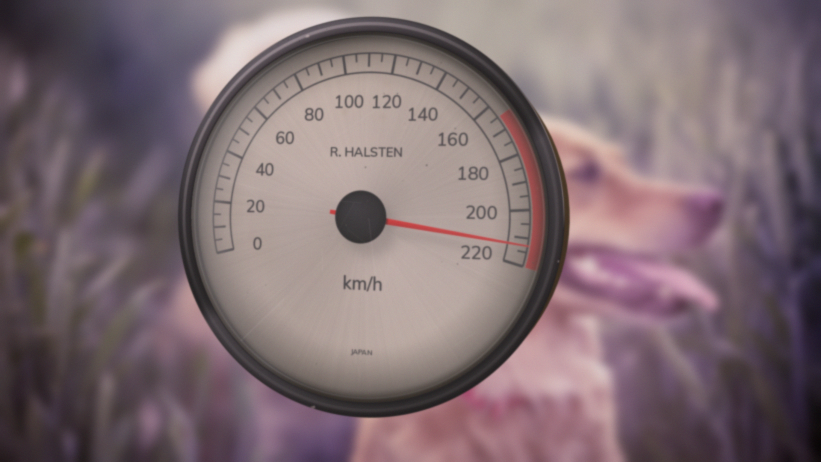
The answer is 212.5; km/h
